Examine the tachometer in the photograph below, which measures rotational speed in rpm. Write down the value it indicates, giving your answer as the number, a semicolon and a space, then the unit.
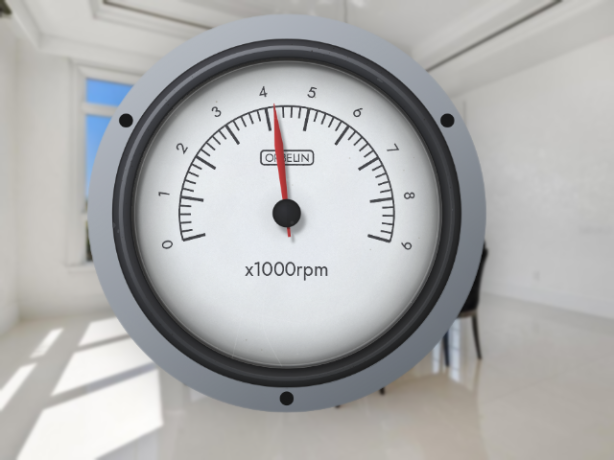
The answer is 4200; rpm
